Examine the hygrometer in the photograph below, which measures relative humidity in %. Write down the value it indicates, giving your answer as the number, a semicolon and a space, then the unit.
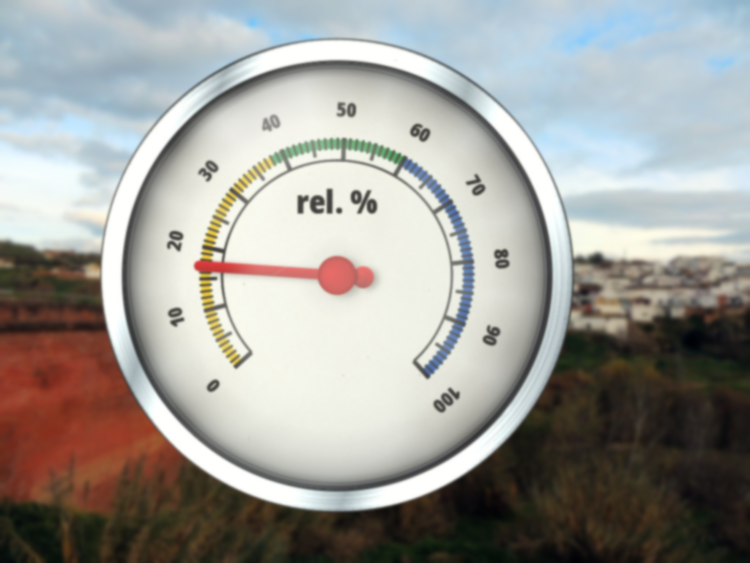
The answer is 17; %
